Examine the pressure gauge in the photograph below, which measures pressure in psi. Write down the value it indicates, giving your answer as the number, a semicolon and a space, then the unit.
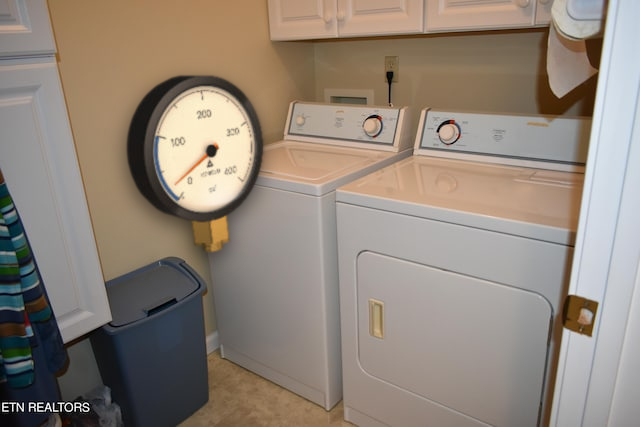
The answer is 25; psi
